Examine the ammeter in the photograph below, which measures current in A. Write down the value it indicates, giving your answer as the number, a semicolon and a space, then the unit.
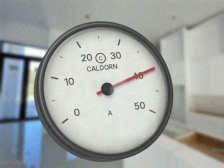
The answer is 40; A
